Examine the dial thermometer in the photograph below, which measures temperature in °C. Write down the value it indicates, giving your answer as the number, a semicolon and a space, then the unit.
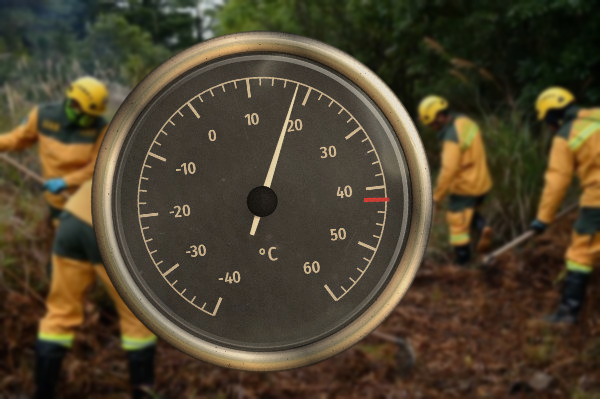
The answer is 18; °C
